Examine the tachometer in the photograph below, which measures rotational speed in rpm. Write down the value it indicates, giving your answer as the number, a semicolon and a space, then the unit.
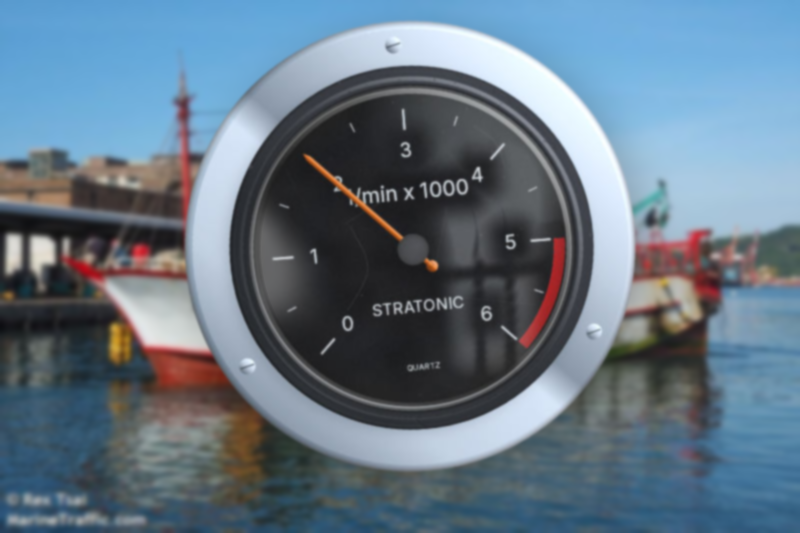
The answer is 2000; rpm
